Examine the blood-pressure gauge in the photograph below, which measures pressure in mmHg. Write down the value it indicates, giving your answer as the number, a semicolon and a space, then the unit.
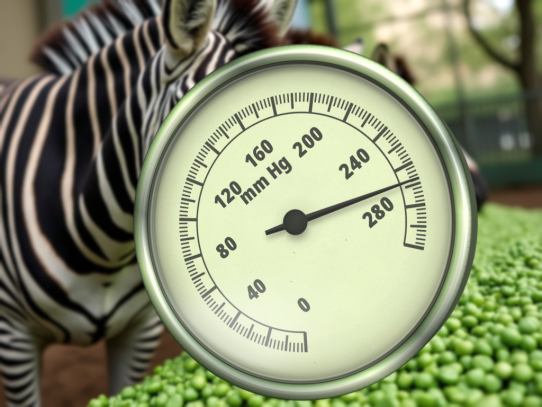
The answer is 268; mmHg
